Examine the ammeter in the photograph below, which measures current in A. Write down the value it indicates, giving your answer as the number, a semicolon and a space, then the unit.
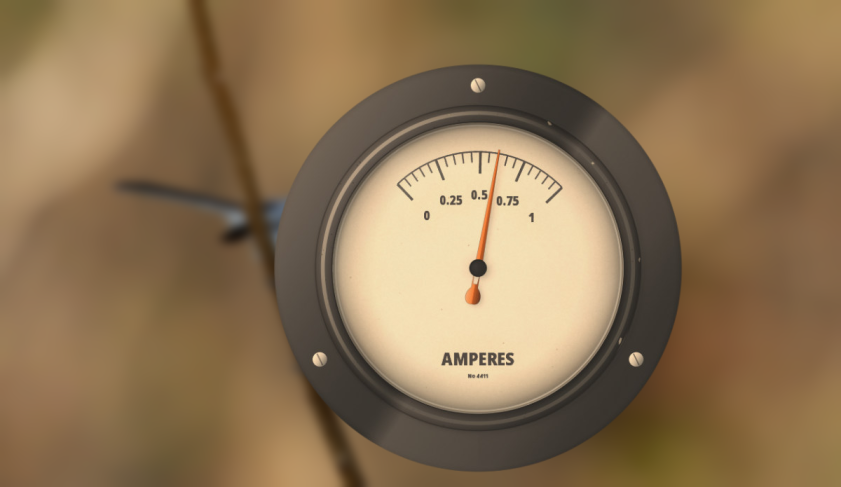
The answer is 0.6; A
